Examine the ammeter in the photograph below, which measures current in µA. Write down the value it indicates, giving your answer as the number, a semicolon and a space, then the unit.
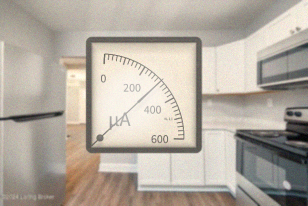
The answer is 300; µA
